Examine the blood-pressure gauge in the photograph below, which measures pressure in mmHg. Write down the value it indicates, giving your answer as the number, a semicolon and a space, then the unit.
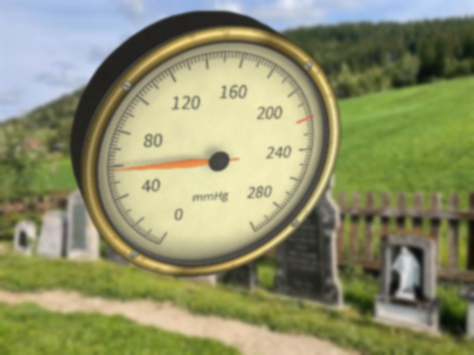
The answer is 60; mmHg
